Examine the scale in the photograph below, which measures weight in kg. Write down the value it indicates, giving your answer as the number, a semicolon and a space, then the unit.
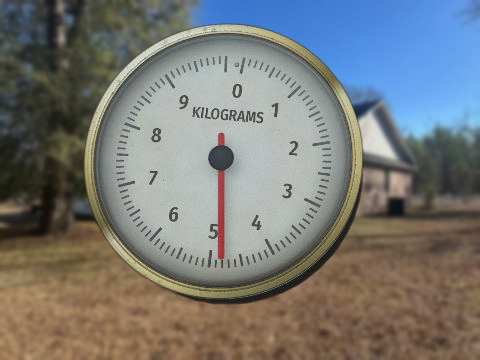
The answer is 4.8; kg
